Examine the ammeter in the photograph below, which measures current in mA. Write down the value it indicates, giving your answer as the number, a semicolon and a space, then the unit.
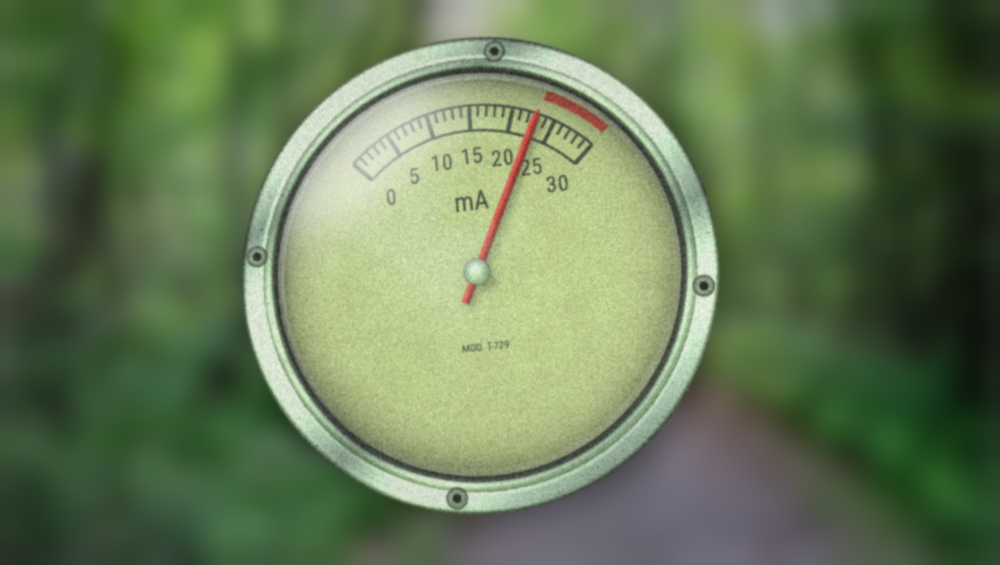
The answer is 23; mA
